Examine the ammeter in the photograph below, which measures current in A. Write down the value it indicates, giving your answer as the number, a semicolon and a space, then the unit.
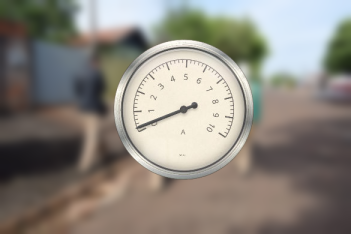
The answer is 0.2; A
